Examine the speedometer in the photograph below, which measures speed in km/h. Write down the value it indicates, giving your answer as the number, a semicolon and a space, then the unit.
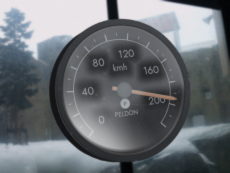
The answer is 195; km/h
